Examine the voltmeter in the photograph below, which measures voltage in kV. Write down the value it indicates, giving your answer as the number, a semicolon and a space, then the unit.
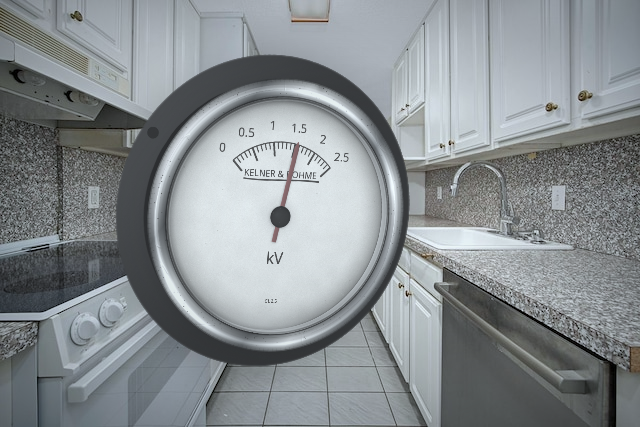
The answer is 1.5; kV
